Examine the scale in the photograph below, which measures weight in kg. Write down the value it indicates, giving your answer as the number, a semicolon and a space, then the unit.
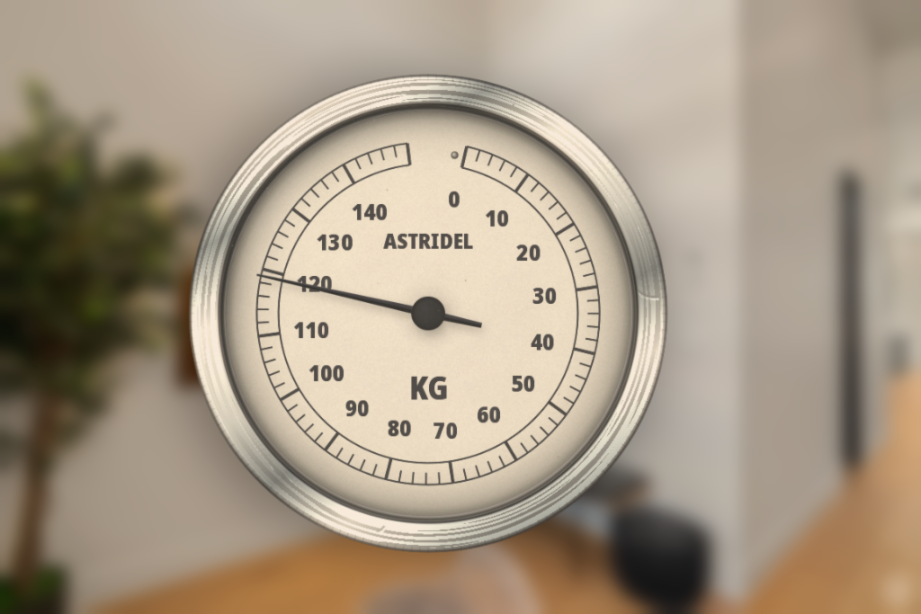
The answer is 119; kg
